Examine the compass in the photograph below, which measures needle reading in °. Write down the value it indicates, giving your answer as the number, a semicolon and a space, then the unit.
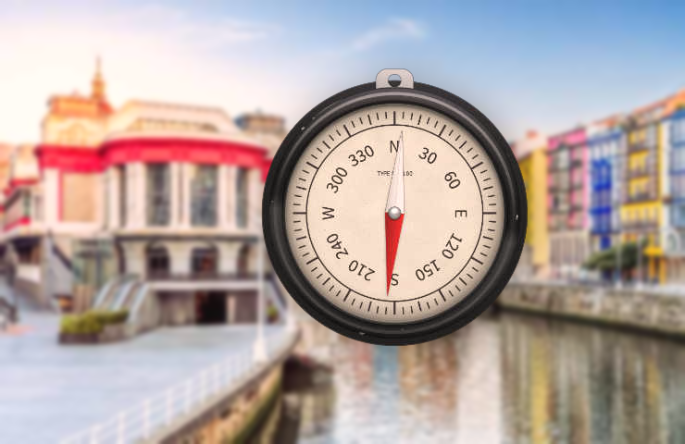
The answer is 185; °
